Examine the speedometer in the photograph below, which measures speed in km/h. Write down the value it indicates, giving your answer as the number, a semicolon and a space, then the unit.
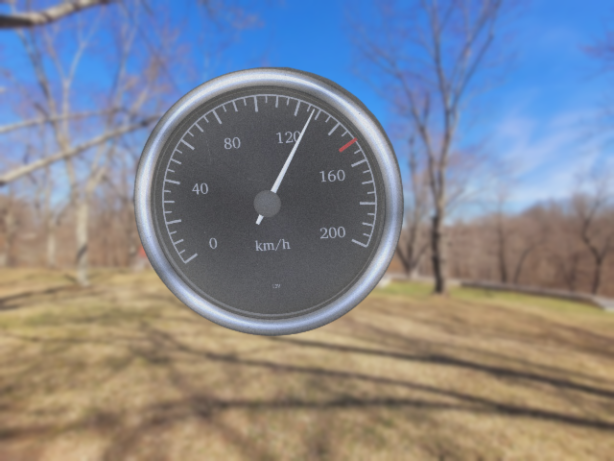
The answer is 127.5; km/h
